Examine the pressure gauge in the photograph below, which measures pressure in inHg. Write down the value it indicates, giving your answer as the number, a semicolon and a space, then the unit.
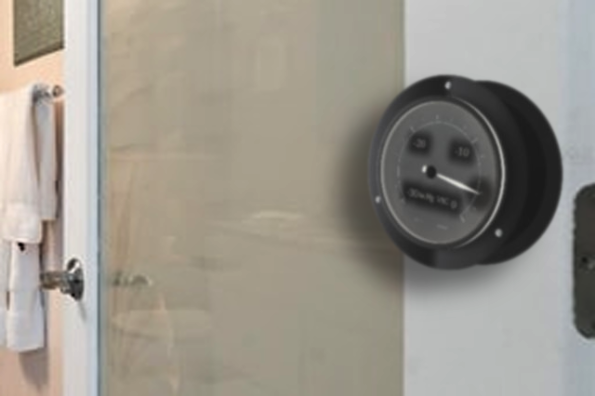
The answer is -4; inHg
